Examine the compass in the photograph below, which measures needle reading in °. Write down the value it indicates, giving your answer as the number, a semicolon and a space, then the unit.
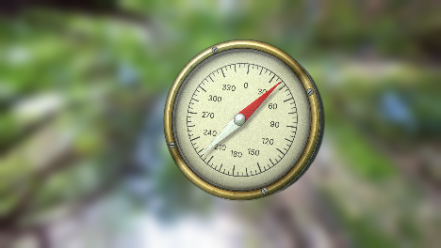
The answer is 40; °
